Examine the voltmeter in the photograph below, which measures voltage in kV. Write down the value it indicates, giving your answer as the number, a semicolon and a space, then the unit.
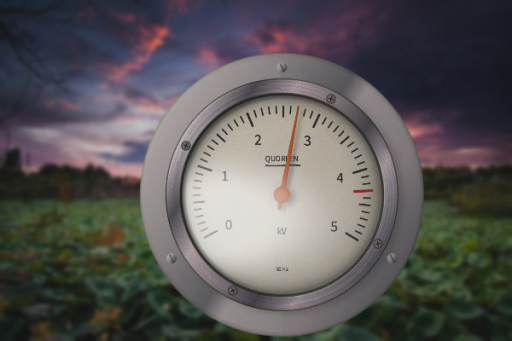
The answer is 2.7; kV
